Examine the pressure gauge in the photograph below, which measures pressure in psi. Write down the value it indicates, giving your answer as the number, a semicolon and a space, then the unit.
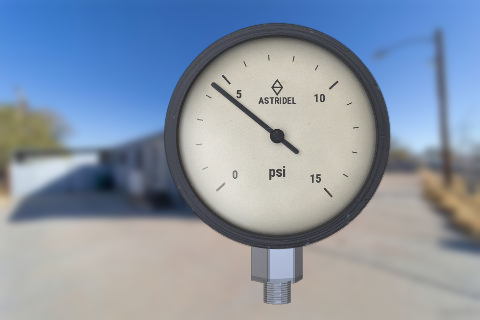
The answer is 4.5; psi
